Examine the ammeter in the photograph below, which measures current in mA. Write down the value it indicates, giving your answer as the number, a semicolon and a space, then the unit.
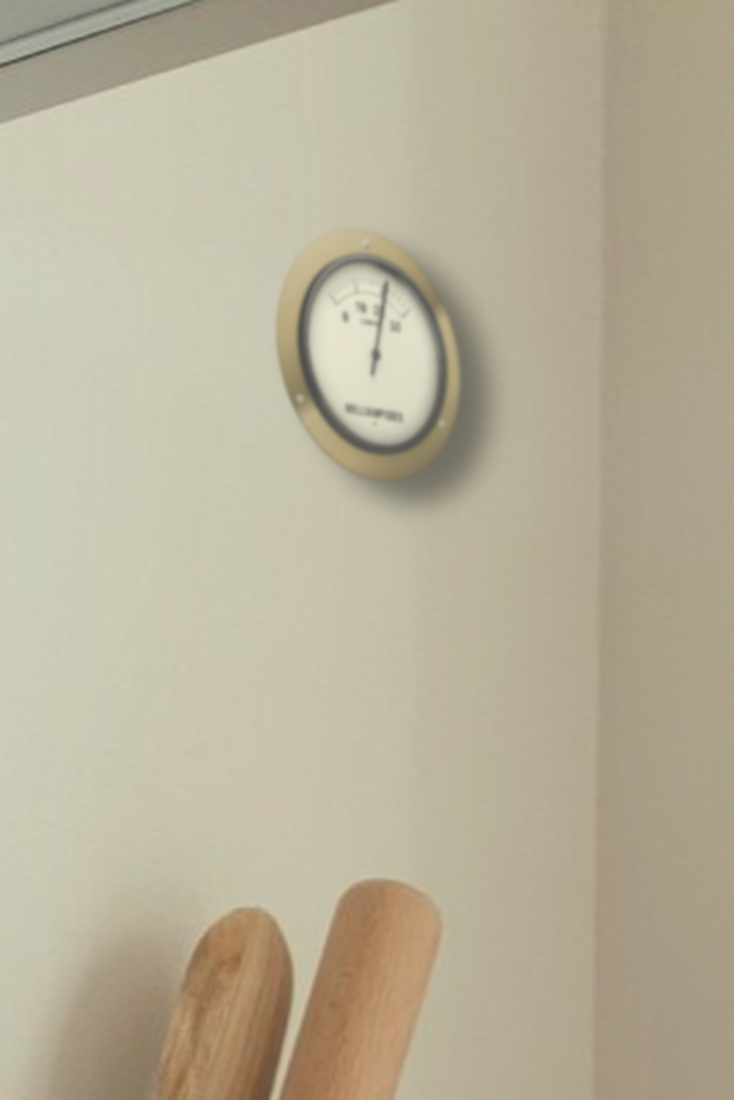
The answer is 20; mA
